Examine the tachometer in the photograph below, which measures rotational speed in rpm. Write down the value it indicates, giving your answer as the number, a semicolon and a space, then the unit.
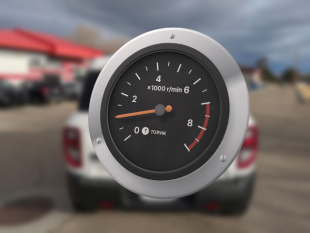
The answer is 1000; rpm
